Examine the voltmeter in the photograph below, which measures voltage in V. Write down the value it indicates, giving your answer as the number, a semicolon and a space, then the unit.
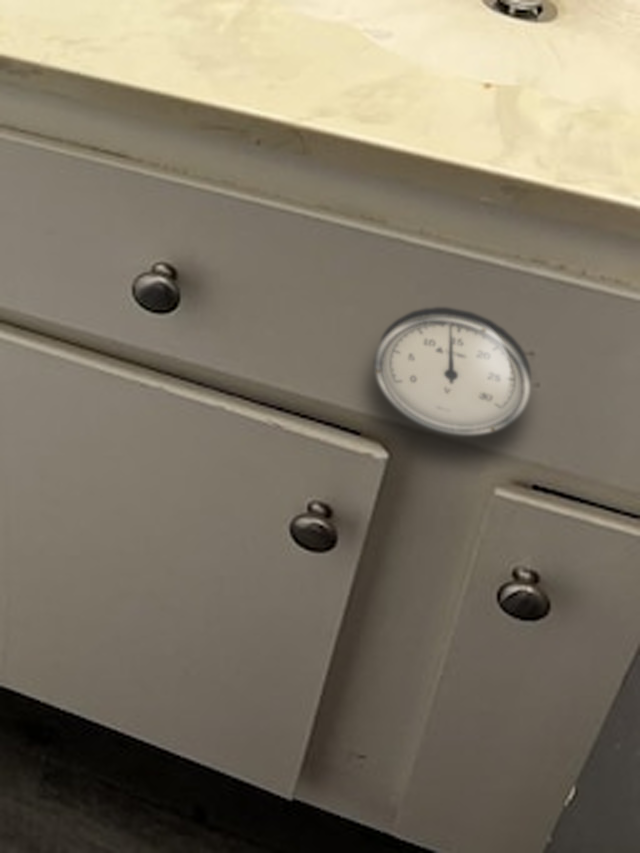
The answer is 14; V
